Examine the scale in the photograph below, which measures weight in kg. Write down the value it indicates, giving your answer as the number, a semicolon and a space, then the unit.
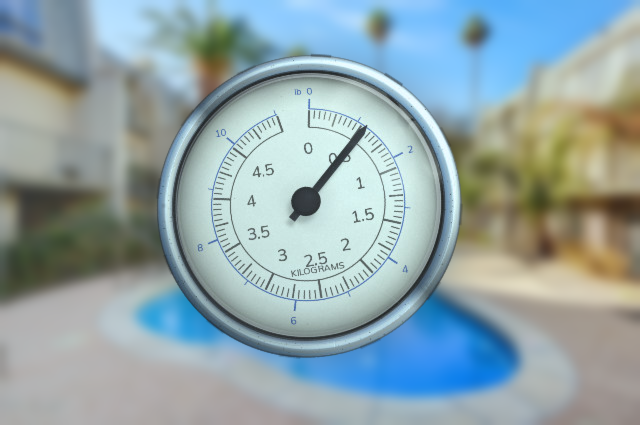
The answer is 0.55; kg
